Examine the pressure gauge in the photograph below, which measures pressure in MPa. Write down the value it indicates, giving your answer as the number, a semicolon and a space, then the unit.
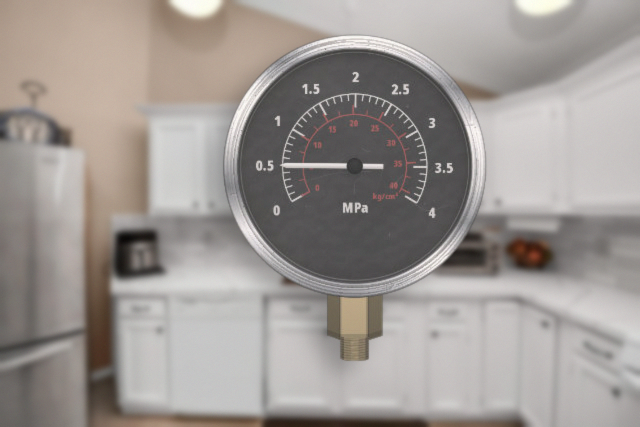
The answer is 0.5; MPa
